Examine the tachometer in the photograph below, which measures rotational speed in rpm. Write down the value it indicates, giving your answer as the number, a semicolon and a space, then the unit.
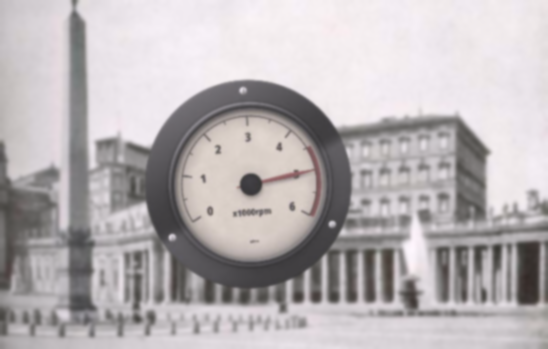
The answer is 5000; rpm
